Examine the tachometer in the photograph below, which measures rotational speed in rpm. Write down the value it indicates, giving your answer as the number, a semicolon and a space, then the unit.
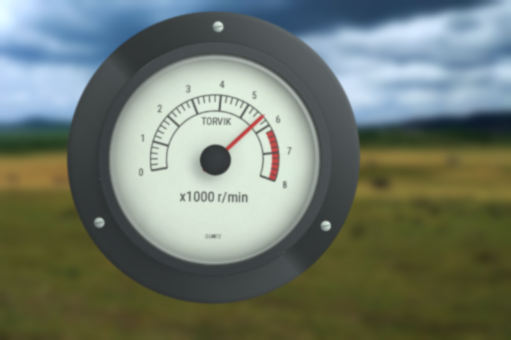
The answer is 5600; rpm
